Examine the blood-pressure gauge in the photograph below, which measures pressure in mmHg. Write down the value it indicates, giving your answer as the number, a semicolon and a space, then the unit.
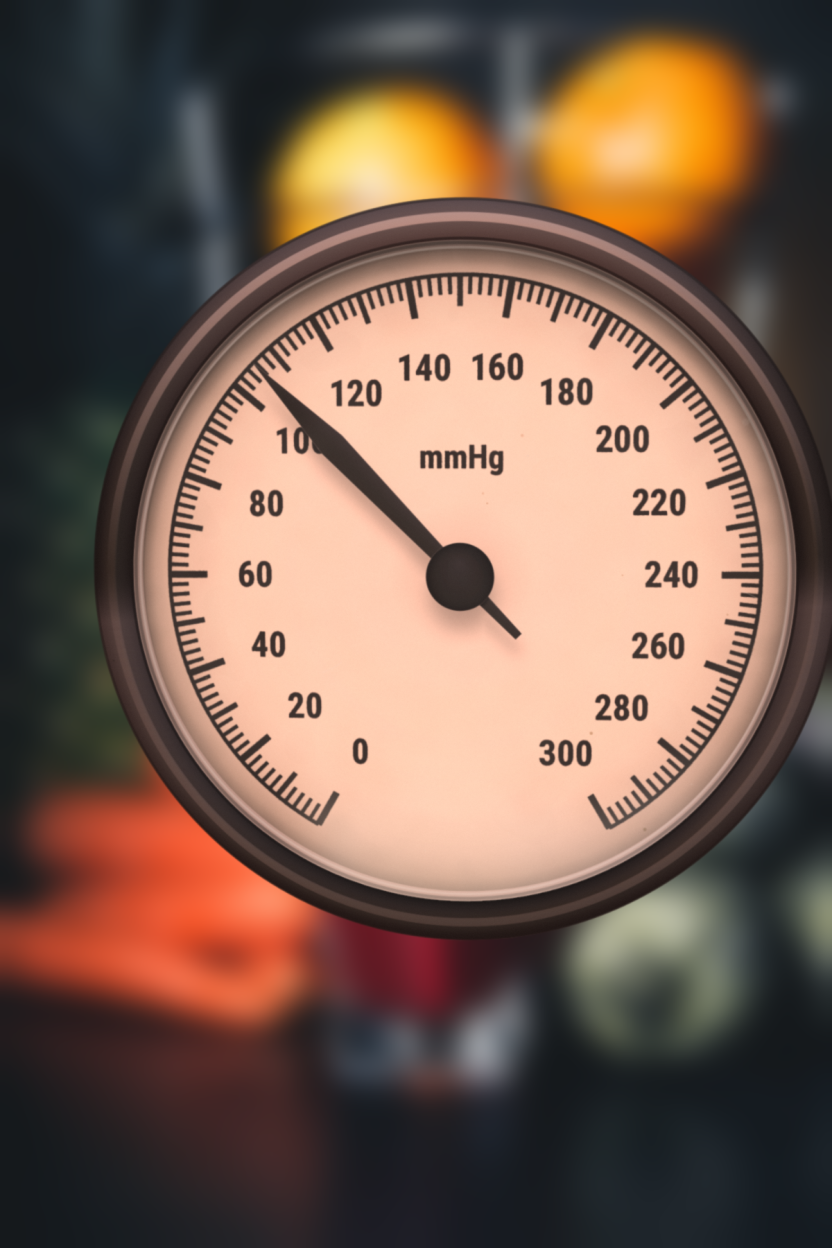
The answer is 106; mmHg
